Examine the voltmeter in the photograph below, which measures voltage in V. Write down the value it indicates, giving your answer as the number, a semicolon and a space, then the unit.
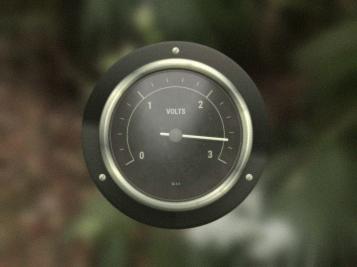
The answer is 2.7; V
